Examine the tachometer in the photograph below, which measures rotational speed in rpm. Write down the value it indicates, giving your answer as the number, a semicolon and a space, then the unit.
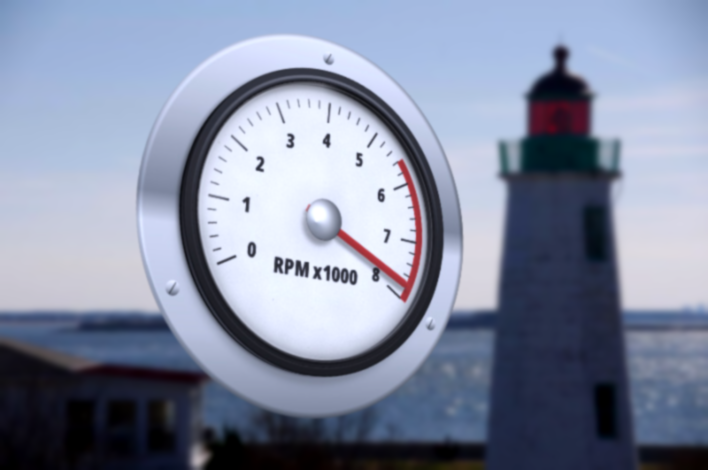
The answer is 7800; rpm
